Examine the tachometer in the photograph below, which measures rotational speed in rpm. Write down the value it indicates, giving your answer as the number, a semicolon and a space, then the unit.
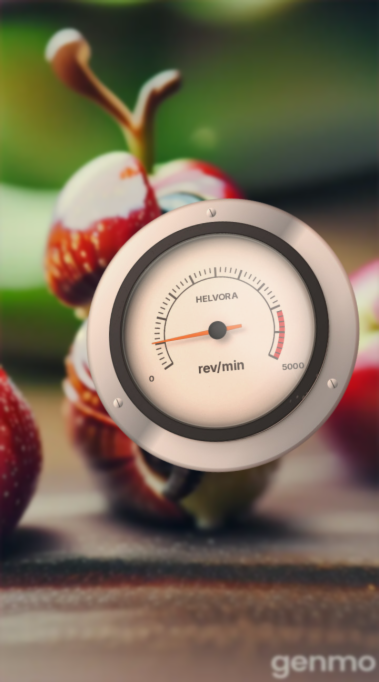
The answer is 500; rpm
